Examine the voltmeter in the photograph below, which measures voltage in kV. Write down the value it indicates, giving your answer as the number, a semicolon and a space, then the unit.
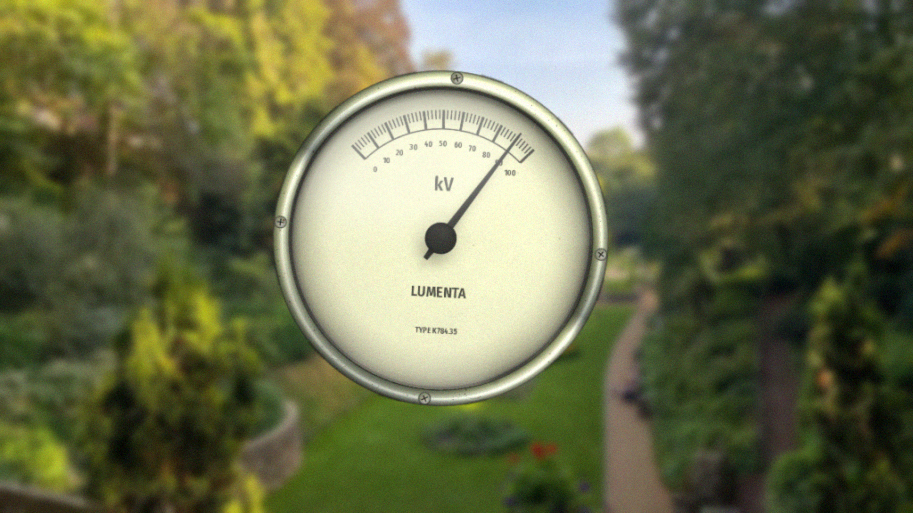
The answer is 90; kV
